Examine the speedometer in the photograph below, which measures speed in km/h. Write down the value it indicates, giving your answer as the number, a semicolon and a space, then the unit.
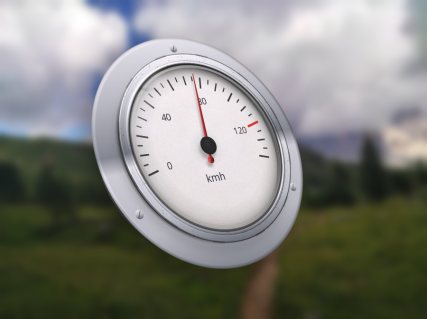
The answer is 75; km/h
